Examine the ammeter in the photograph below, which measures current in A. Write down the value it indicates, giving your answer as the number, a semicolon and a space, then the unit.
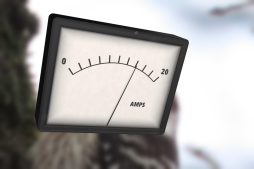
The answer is 14; A
